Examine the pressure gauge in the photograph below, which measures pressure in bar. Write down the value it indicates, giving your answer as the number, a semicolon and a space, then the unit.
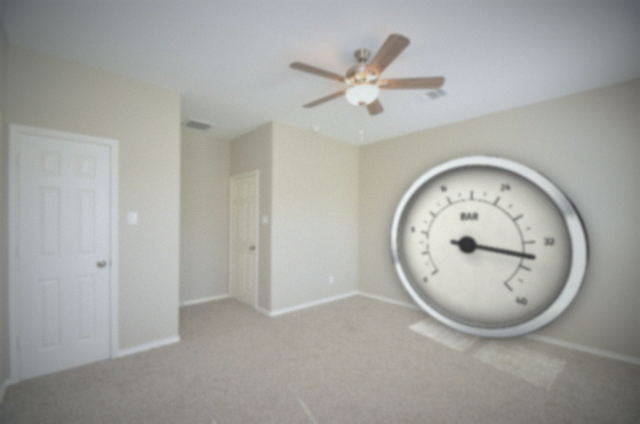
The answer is 34; bar
